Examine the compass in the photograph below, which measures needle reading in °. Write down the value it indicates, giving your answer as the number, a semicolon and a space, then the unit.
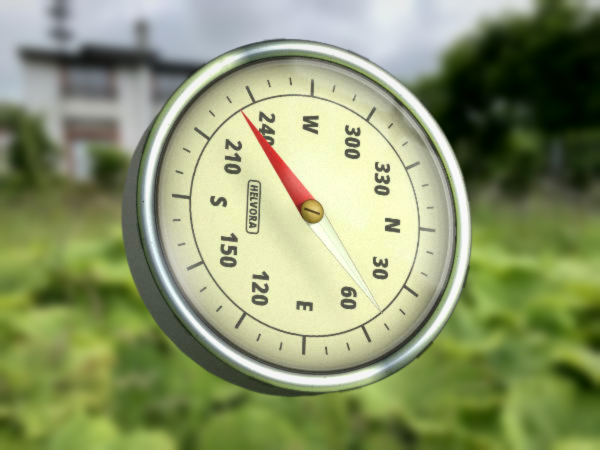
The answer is 230; °
